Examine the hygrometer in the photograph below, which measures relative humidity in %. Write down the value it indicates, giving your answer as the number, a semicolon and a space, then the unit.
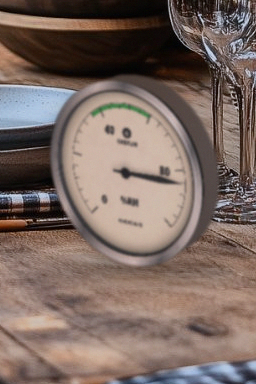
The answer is 84; %
